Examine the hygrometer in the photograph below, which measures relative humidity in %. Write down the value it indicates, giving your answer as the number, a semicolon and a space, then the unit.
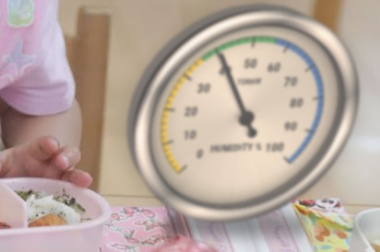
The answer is 40; %
